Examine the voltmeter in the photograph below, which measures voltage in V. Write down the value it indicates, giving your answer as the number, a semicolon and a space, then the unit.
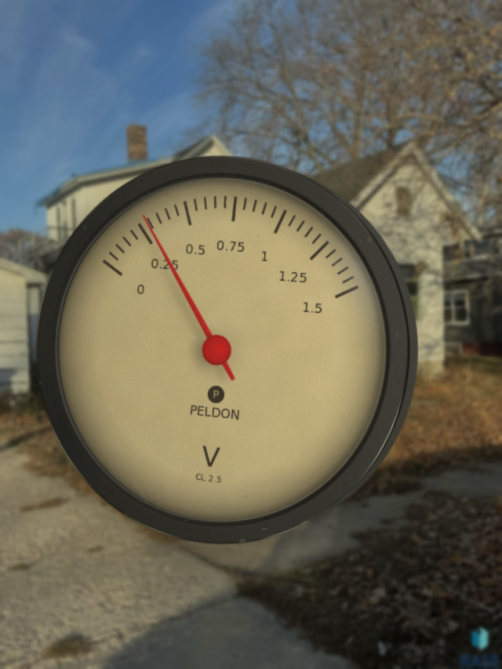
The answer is 0.3; V
